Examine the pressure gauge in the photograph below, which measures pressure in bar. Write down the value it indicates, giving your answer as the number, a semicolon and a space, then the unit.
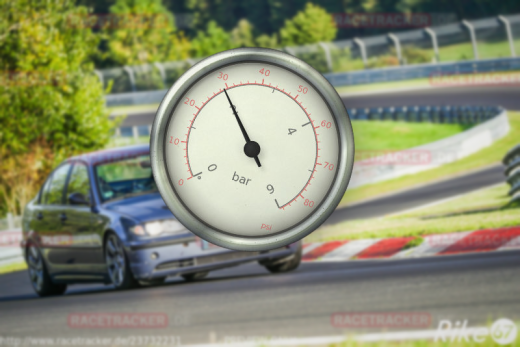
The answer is 2; bar
